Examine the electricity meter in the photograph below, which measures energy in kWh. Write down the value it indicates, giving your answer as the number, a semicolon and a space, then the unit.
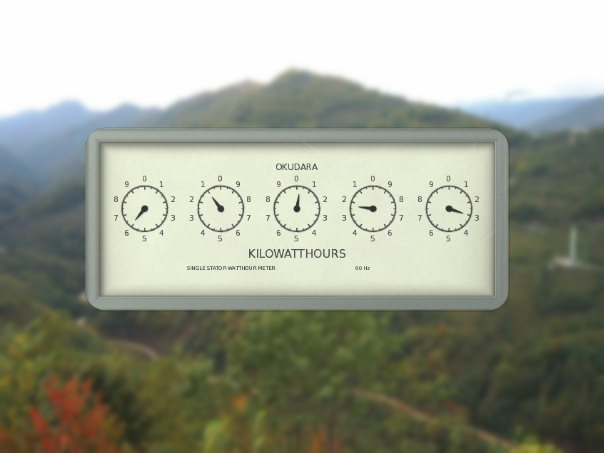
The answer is 61023; kWh
